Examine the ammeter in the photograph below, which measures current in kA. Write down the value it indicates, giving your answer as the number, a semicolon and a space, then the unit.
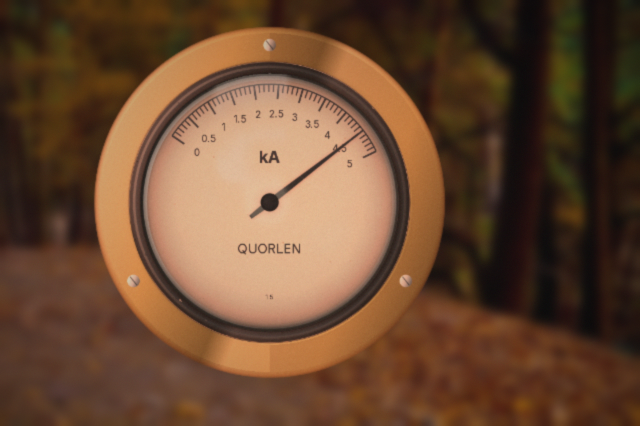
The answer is 4.5; kA
